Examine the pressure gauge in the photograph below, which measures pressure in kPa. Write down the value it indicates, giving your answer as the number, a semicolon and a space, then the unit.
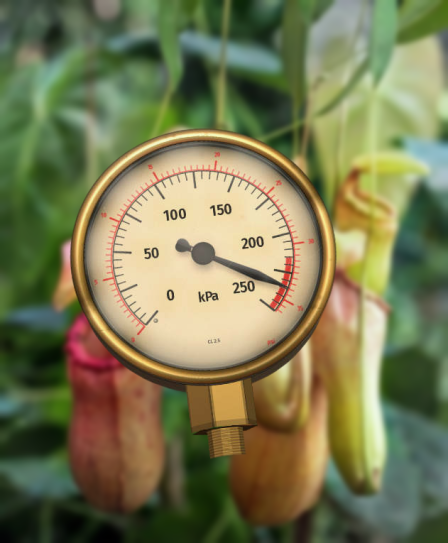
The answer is 235; kPa
